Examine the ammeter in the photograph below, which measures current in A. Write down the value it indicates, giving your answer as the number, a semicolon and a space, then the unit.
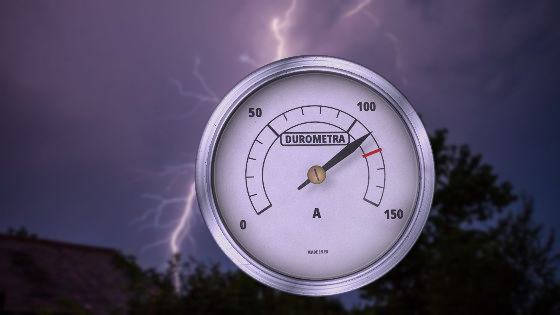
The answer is 110; A
